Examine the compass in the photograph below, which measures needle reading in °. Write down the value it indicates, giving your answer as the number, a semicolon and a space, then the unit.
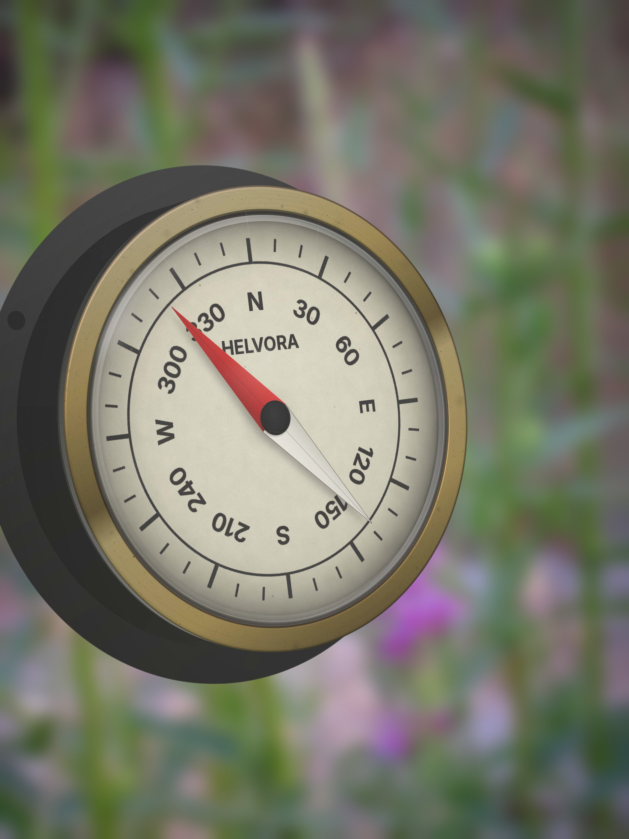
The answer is 320; °
